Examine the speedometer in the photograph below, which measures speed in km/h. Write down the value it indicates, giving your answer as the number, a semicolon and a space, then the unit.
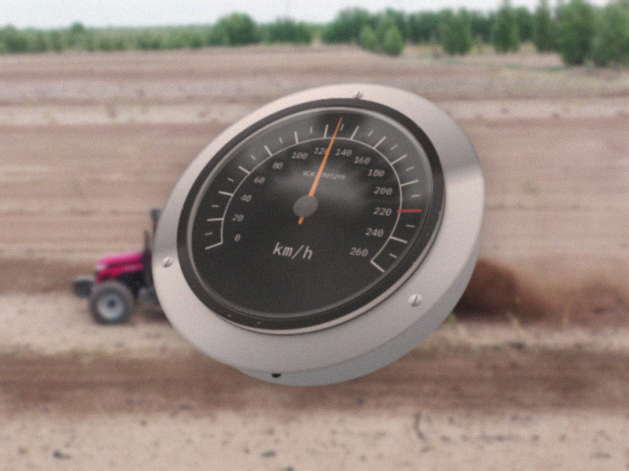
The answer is 130; km/h
